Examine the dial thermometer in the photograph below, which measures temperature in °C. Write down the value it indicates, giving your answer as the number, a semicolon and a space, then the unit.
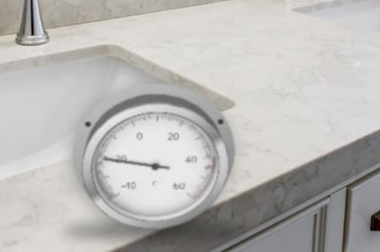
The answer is -20; °C
